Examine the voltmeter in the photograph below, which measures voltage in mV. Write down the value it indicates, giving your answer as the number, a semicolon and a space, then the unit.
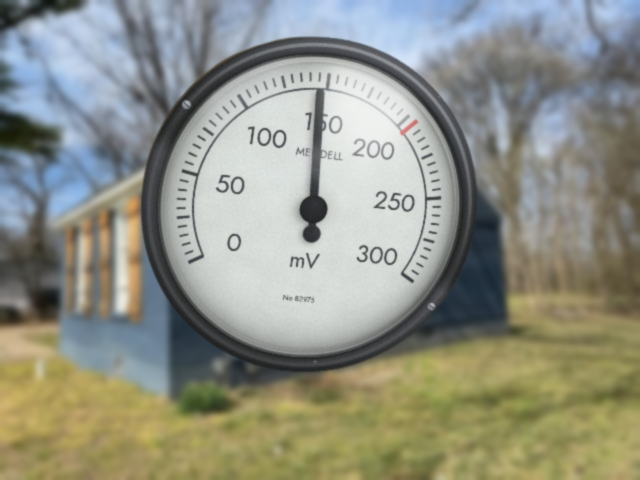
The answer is 145; mV
